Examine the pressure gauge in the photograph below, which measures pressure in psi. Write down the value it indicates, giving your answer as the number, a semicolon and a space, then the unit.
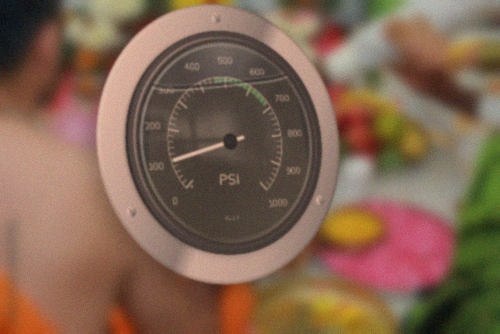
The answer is 100; psi
